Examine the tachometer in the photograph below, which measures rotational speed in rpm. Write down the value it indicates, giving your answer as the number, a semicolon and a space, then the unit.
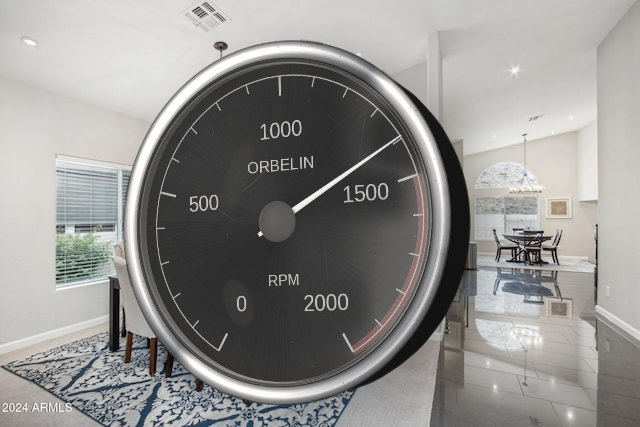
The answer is 1400; rpm
